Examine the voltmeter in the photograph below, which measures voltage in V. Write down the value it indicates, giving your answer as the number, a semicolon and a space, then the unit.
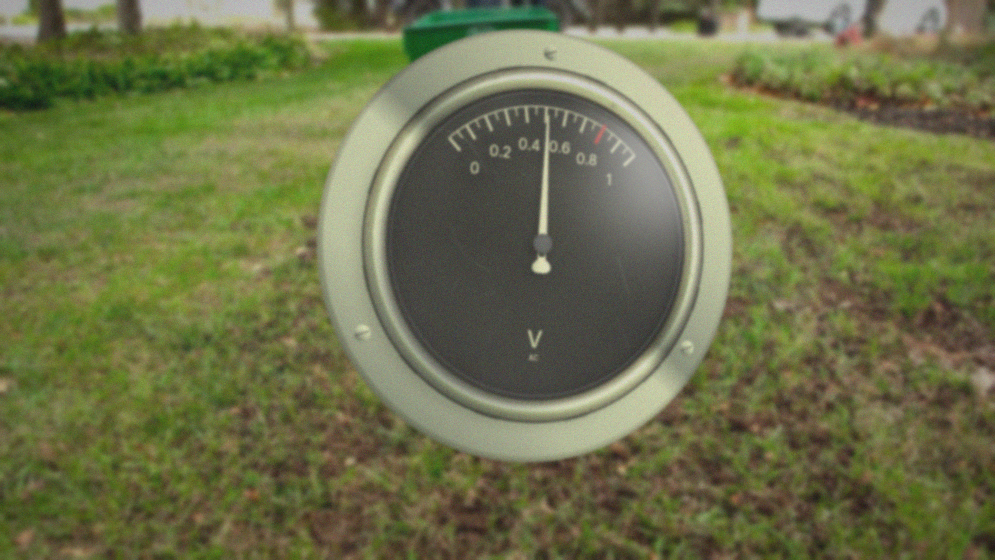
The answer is 0.5; V
